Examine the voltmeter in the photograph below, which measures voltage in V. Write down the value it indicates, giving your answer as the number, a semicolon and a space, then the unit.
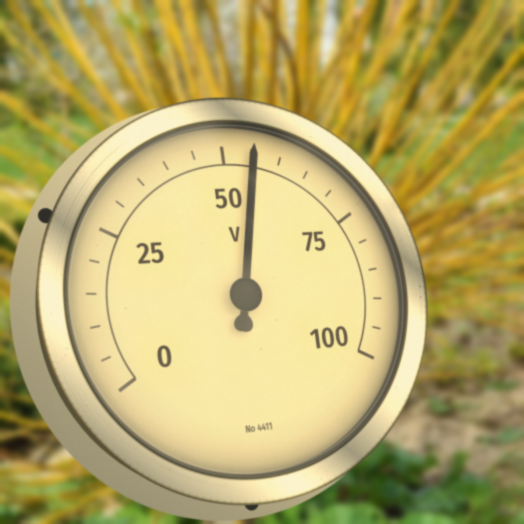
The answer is 55; V
